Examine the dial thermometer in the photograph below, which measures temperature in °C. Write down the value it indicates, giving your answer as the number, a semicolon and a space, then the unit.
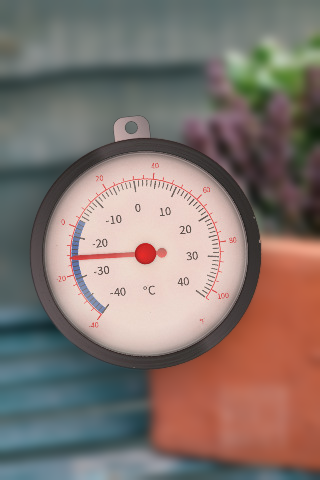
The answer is -25; °C
